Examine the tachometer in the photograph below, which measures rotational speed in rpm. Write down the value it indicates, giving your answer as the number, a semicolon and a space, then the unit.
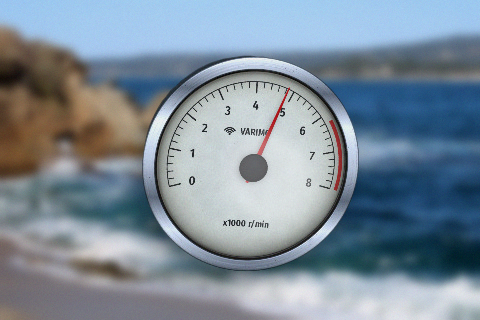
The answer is 4800; rpm
